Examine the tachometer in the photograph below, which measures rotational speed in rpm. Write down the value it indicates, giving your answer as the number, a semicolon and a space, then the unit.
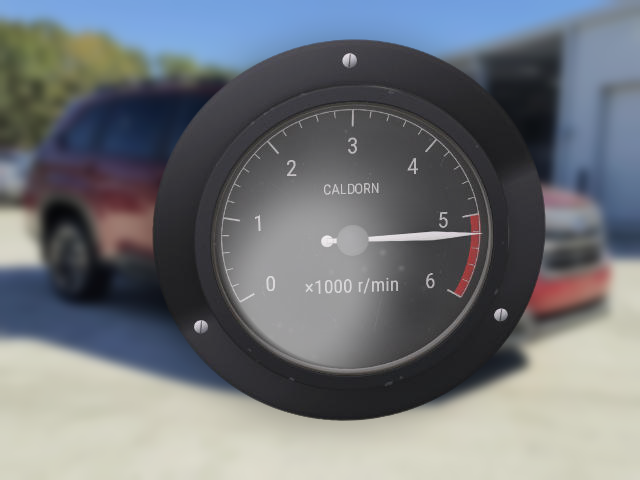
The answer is 5200; rpm
